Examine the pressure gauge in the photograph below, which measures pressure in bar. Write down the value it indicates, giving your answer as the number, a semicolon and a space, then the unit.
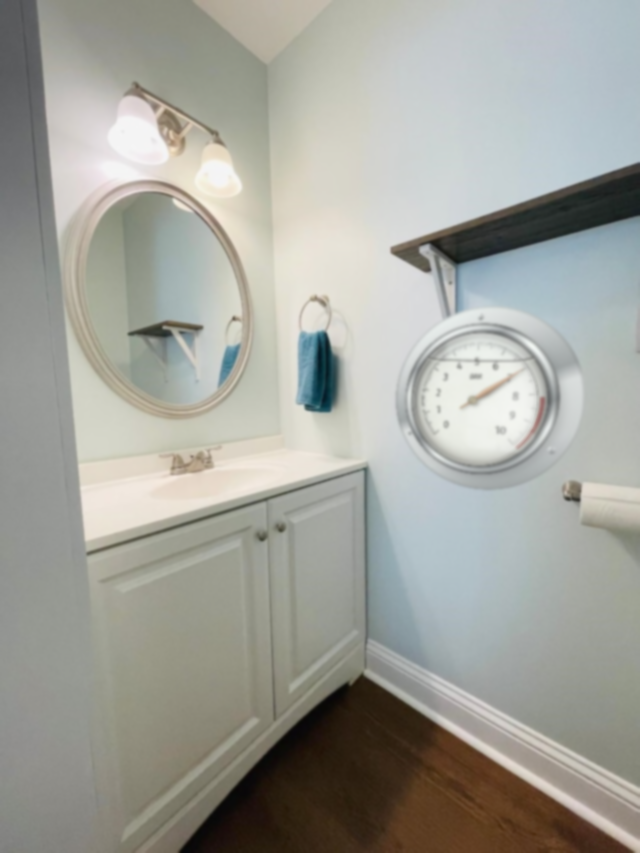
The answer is 7; bar
